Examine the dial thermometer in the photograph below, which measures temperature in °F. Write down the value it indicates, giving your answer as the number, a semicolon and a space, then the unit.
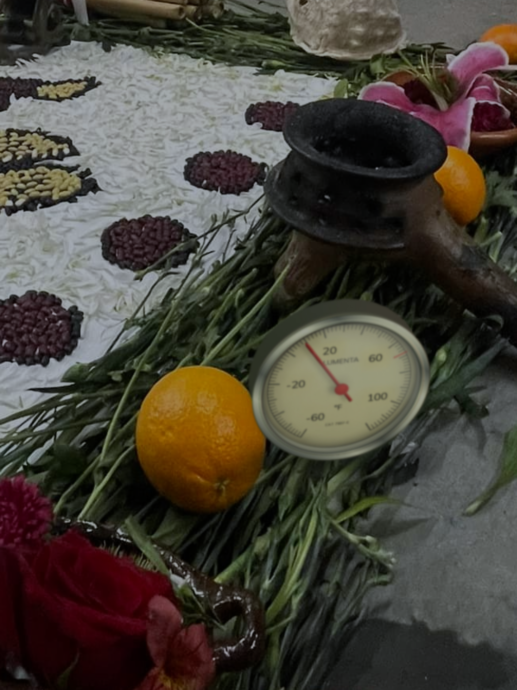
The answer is 10; °F
